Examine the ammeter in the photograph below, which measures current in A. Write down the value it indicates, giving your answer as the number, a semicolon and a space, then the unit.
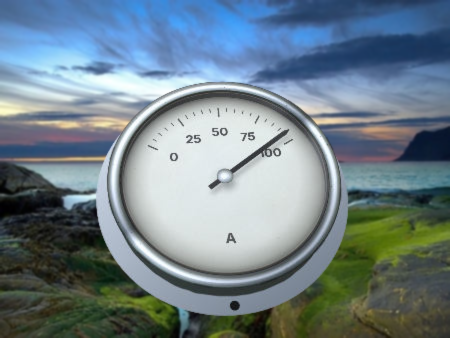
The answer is 95; A
